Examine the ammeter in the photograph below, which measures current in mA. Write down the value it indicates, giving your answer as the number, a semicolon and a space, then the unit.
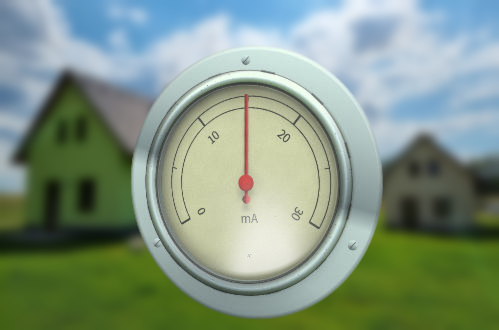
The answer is 15; mA
